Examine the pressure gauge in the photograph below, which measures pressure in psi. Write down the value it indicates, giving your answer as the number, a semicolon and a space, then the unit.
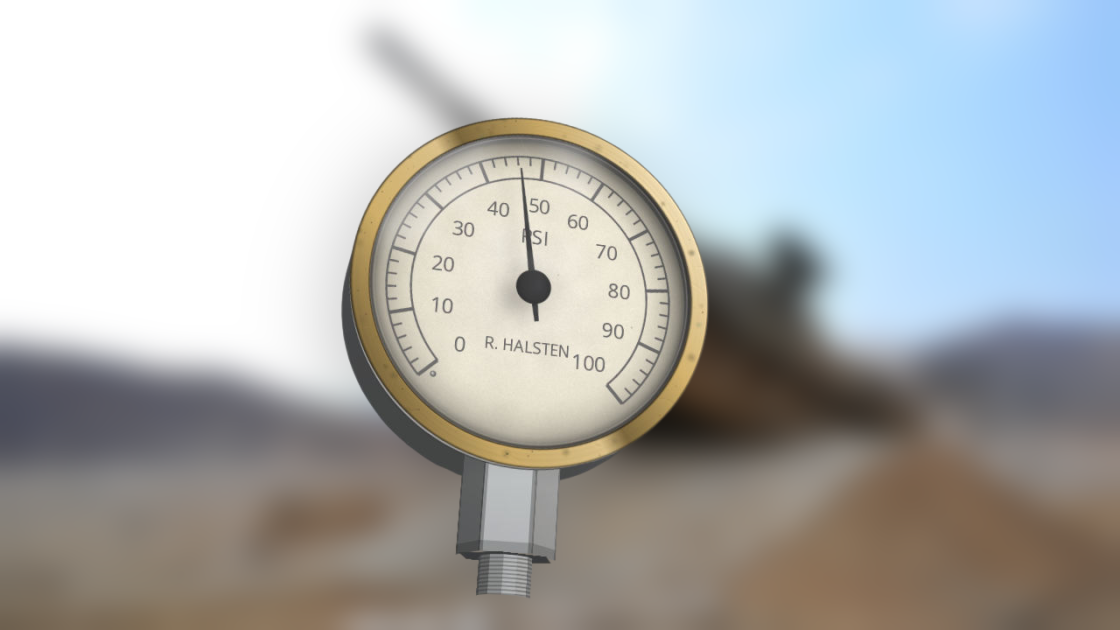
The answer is 46; psi
